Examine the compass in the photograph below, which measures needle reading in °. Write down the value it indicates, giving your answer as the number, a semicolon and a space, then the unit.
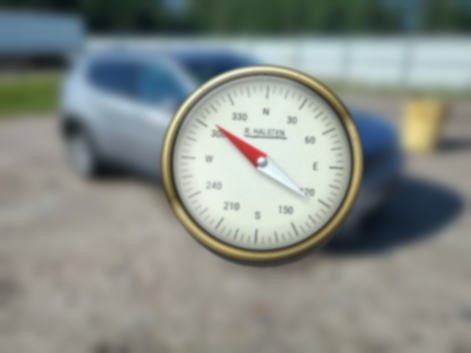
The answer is 305; °
